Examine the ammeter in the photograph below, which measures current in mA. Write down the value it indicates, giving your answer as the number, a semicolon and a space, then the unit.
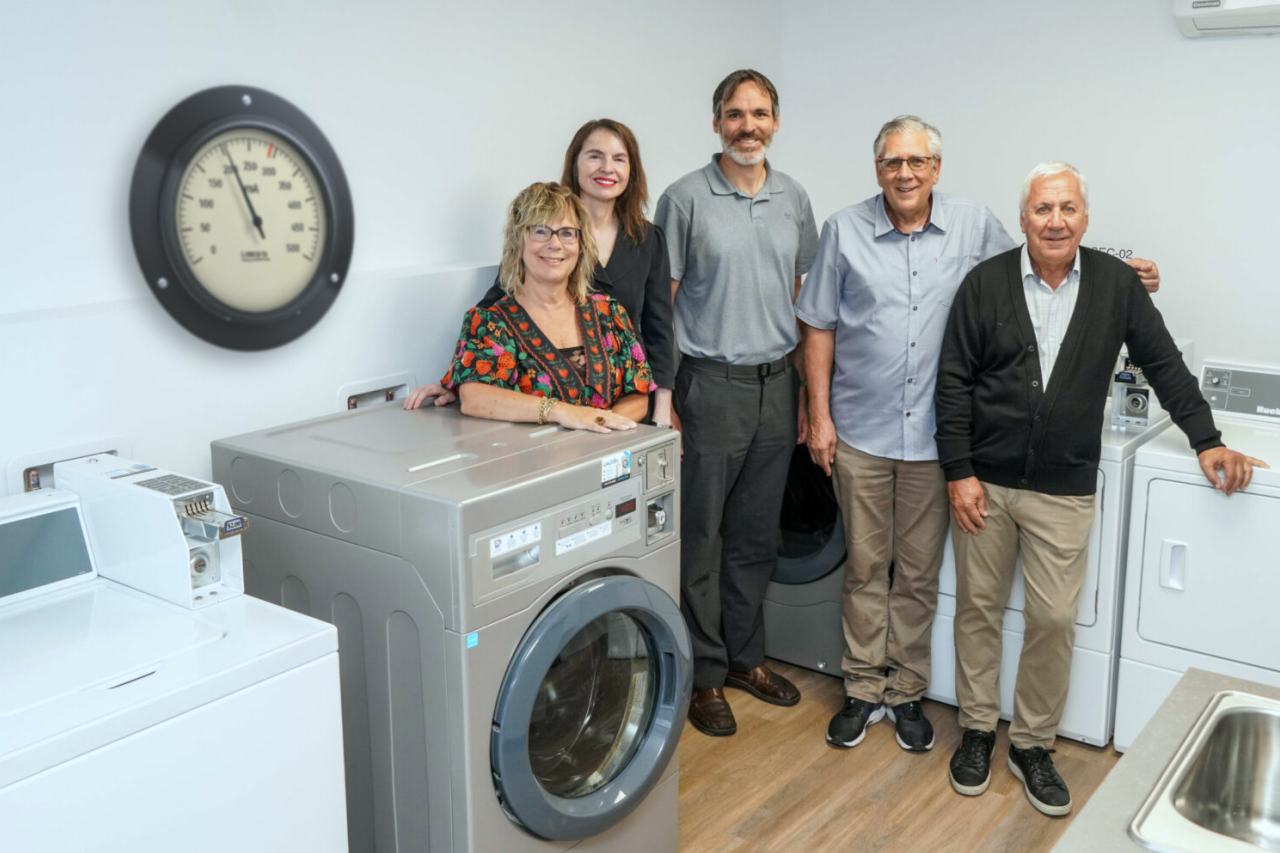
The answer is 200; mA
